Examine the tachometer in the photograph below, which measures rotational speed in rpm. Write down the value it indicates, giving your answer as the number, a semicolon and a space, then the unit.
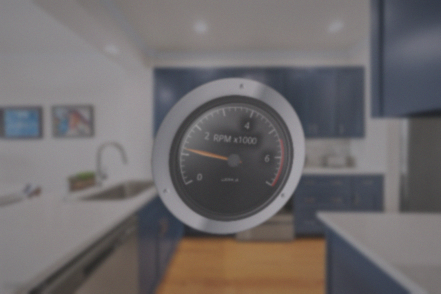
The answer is 1200; rpm
